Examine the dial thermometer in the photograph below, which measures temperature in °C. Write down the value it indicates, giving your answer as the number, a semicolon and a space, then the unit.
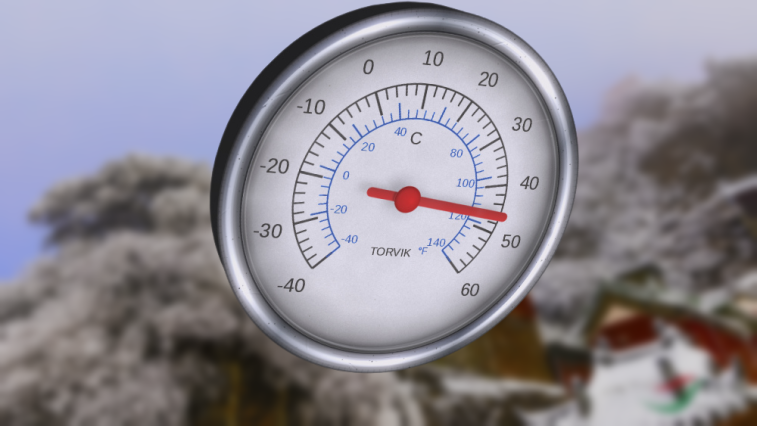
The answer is 46; °C
